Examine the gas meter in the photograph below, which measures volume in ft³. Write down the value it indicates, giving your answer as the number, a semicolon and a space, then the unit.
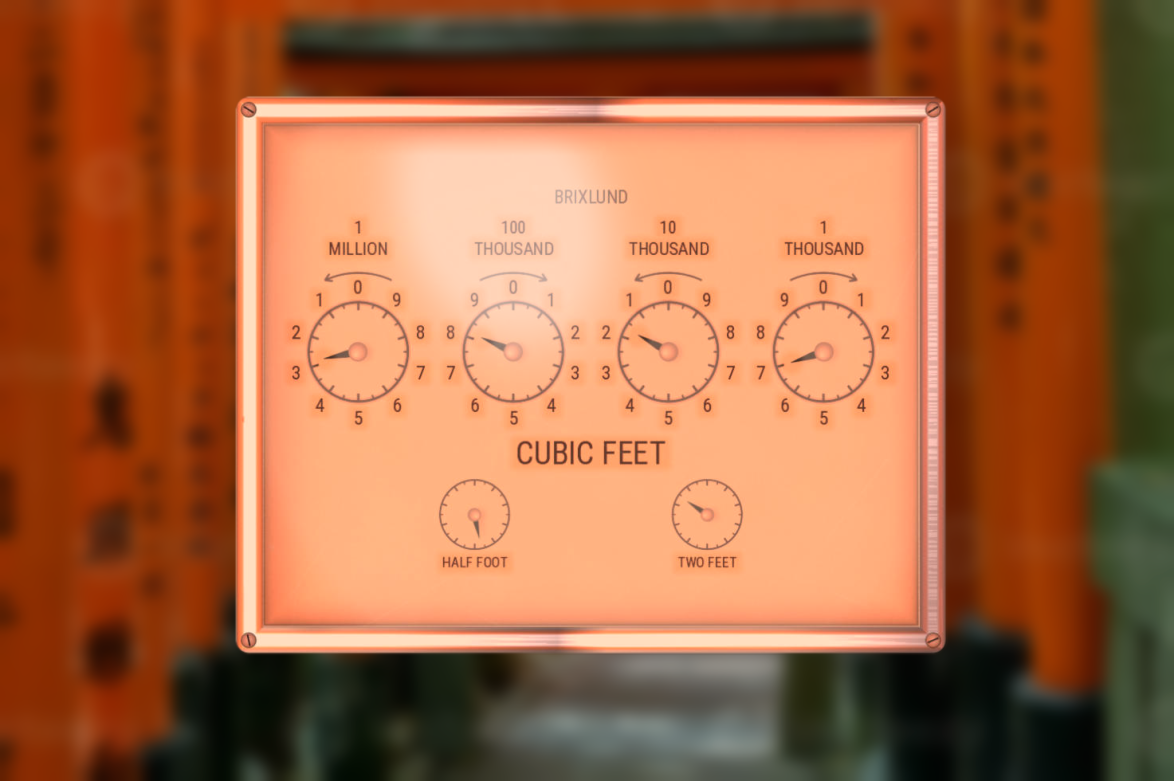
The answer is 281700; ft³
